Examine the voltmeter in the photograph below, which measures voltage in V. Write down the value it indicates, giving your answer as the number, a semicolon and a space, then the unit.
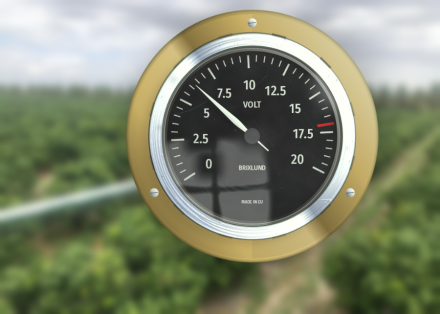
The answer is 6.25; V
